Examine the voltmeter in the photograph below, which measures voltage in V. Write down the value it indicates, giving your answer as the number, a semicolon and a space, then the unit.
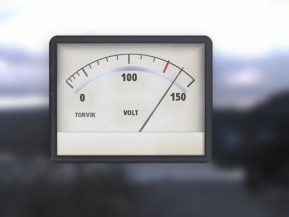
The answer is 140; V
